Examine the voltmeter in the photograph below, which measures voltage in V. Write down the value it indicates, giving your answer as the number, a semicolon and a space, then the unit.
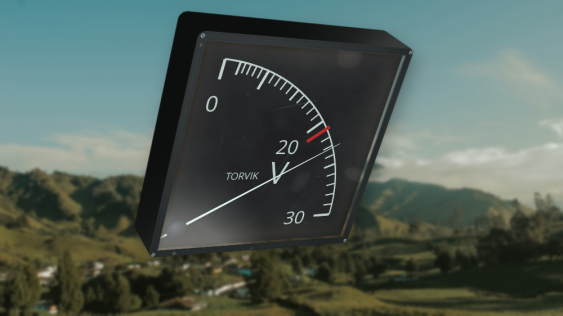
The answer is 23; V
